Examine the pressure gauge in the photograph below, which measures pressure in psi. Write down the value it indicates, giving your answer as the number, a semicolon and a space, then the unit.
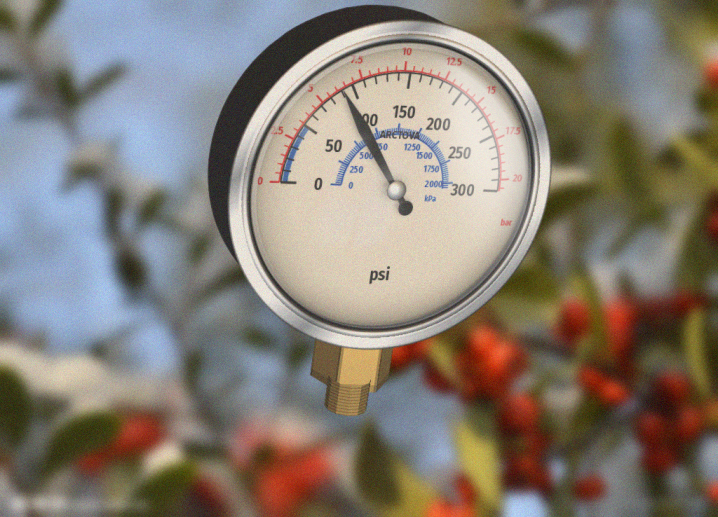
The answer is 90; psi
